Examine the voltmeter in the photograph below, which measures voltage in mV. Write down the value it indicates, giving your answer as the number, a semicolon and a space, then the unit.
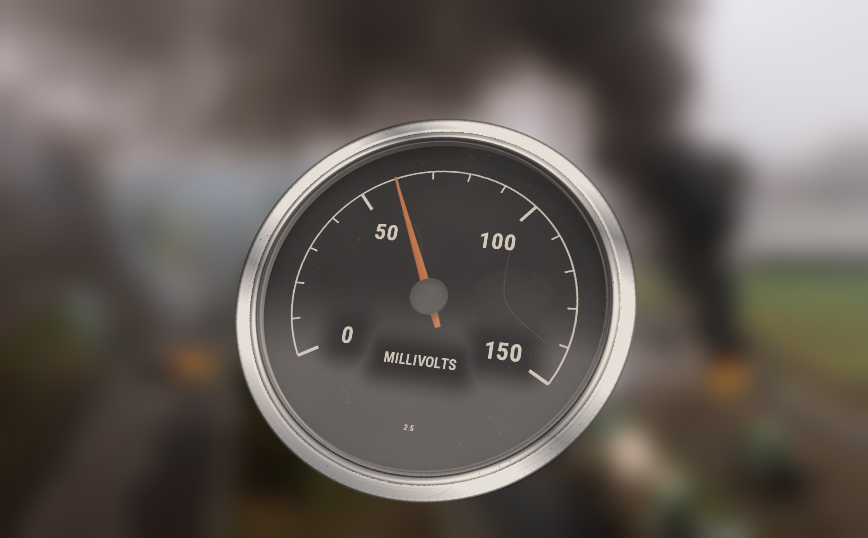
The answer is 60; mV
